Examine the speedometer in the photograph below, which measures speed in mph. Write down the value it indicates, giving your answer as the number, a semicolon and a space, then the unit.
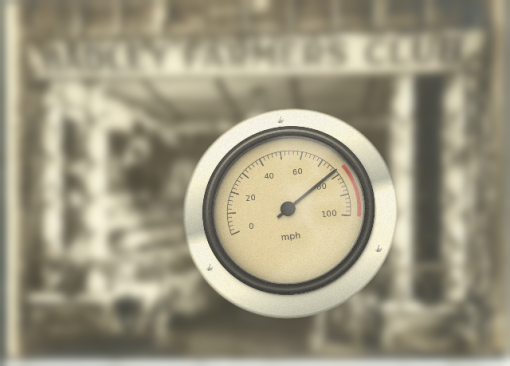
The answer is 78; mph
